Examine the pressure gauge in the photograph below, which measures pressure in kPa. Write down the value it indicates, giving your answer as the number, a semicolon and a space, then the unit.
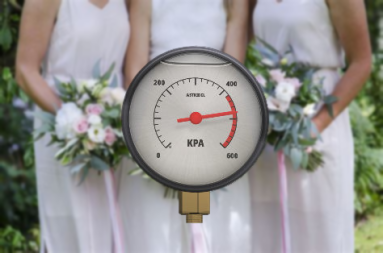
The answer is 480; kPa
